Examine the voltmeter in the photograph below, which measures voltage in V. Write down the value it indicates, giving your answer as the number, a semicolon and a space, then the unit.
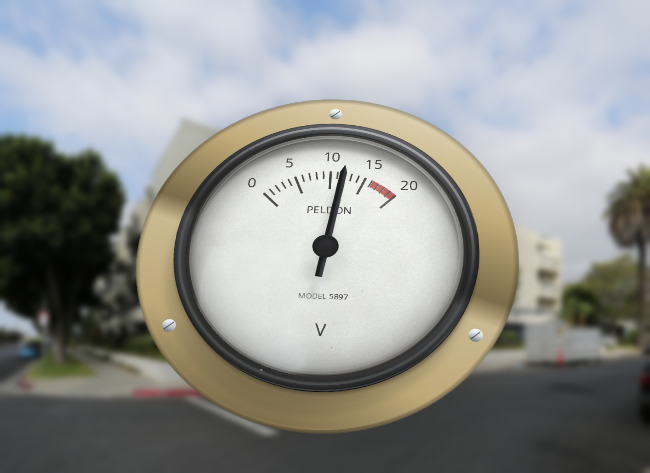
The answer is 12; V
